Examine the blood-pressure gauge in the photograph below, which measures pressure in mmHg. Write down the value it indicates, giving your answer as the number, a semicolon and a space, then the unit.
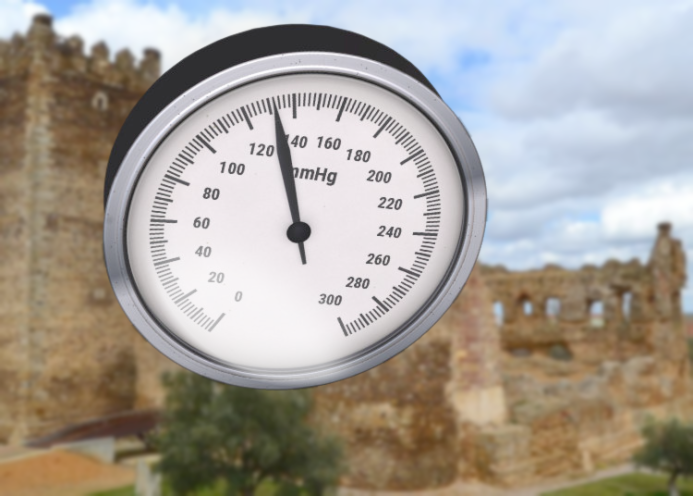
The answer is 132; mmHg
